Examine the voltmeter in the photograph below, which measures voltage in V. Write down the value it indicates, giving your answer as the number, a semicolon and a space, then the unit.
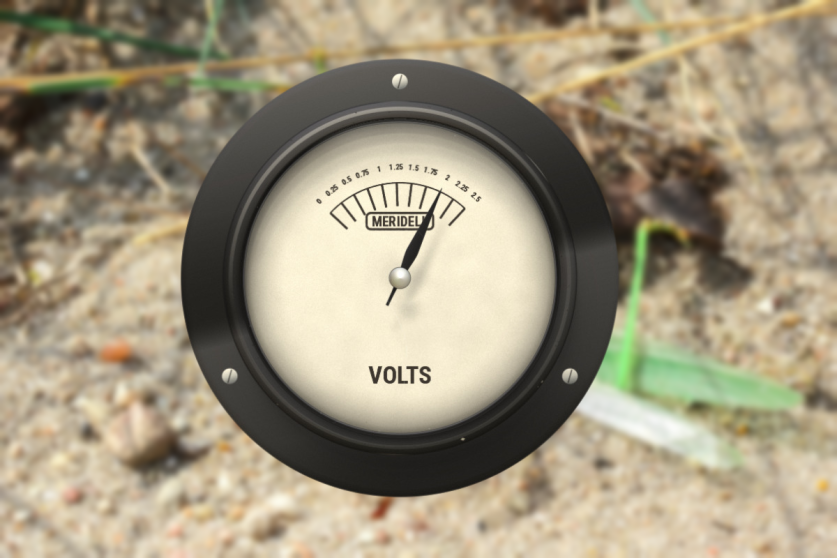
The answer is 2; V
